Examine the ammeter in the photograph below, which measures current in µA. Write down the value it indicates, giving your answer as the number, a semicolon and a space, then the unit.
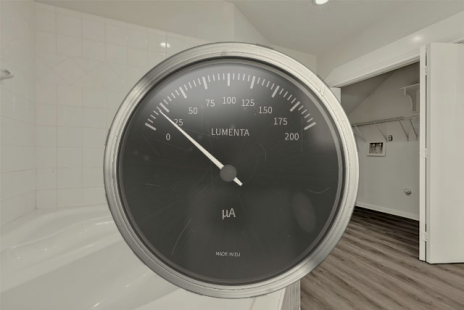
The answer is 20; µA
